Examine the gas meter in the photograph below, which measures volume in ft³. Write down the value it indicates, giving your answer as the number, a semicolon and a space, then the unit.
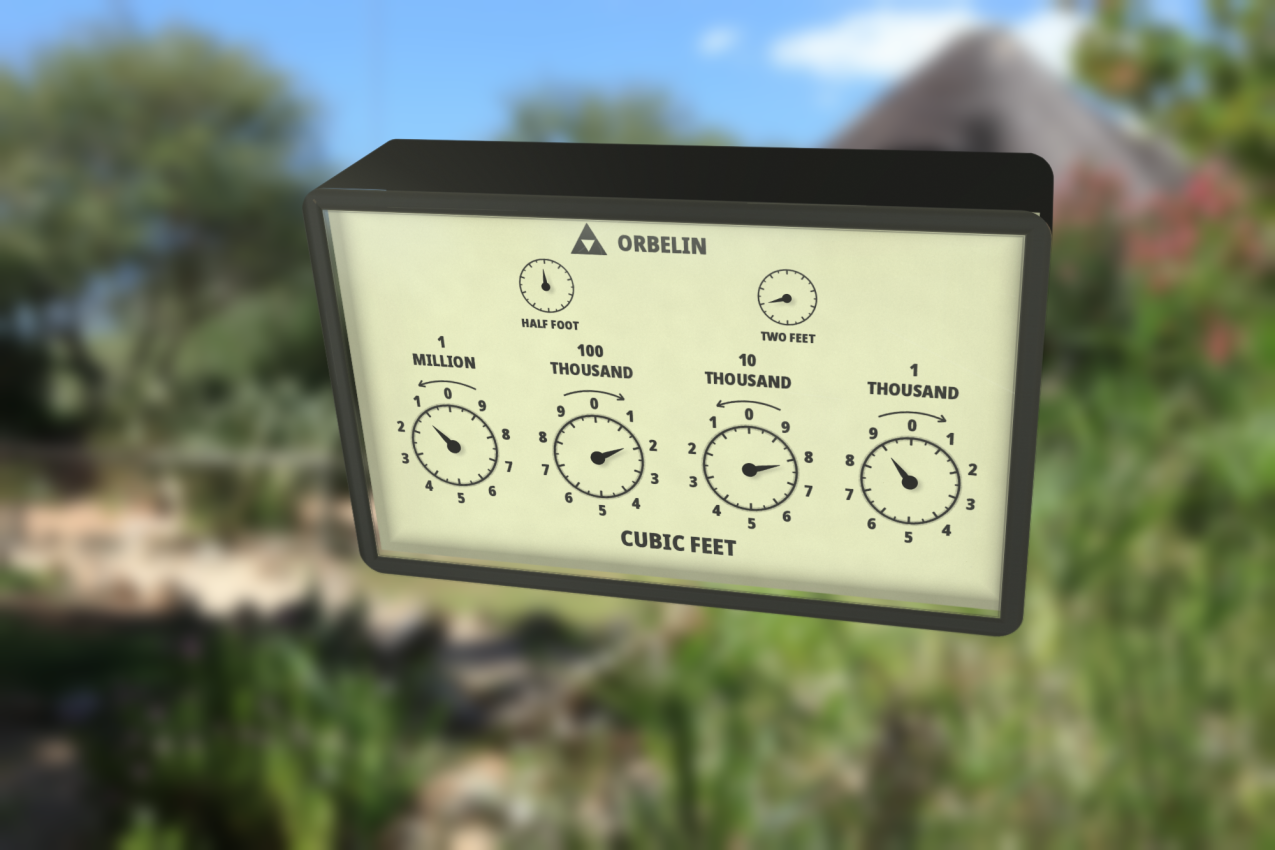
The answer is 117900; ft³
